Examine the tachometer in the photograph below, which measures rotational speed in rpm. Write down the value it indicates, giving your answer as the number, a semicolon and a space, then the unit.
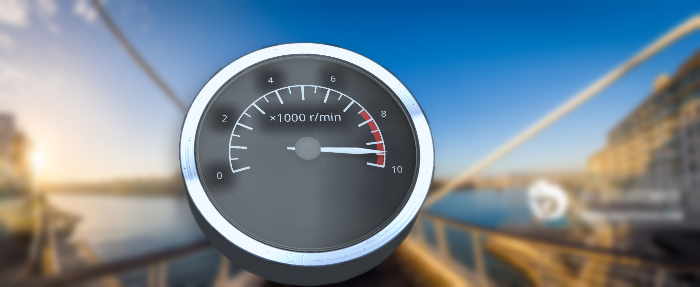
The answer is 9500; rpm
